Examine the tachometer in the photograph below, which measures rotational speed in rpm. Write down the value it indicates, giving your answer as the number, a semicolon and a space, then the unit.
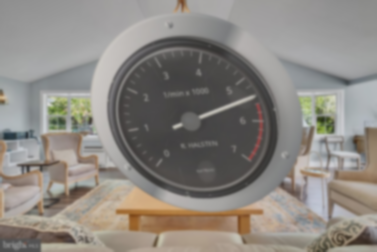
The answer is 5400; rpm
